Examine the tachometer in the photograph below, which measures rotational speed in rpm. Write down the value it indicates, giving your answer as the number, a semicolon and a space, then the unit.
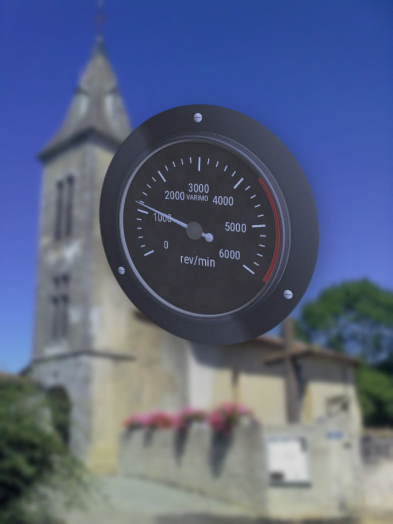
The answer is 1200; rpm
